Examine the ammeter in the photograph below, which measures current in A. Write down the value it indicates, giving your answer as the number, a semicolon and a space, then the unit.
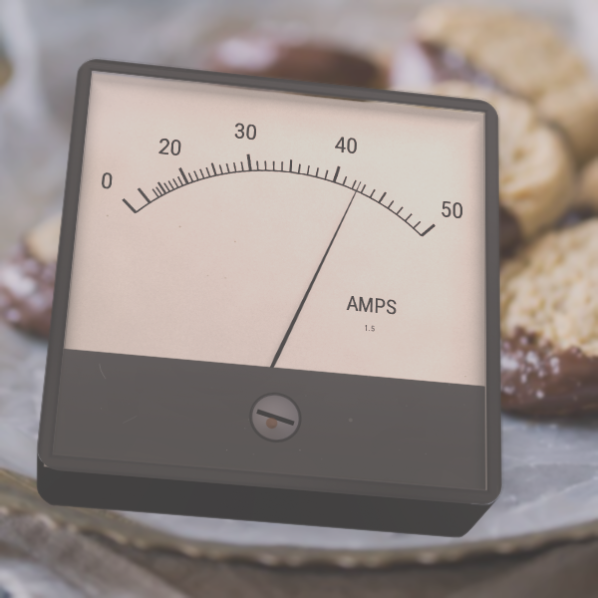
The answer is 42.5; A
